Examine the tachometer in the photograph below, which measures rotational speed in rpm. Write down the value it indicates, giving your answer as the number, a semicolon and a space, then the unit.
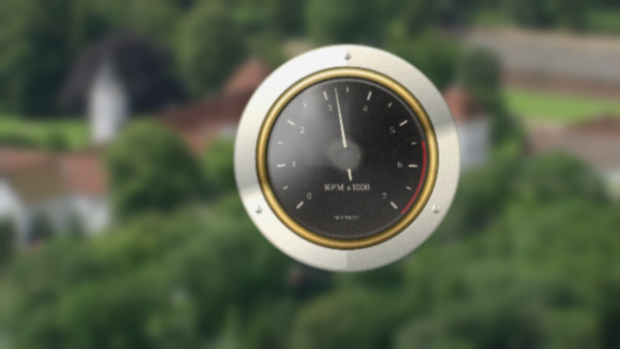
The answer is 3250; rpm
